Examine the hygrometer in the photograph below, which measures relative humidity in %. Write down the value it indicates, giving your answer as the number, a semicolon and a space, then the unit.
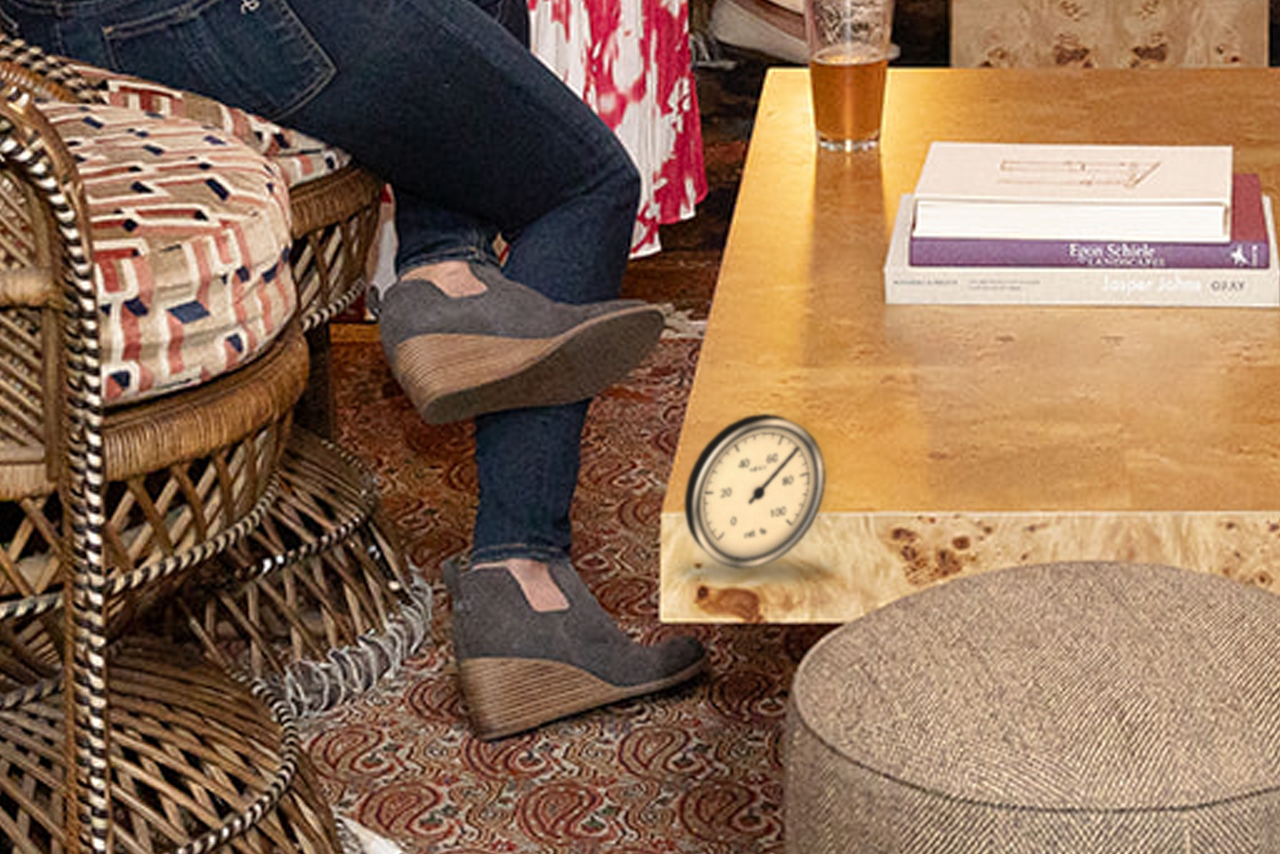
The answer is 68; %
